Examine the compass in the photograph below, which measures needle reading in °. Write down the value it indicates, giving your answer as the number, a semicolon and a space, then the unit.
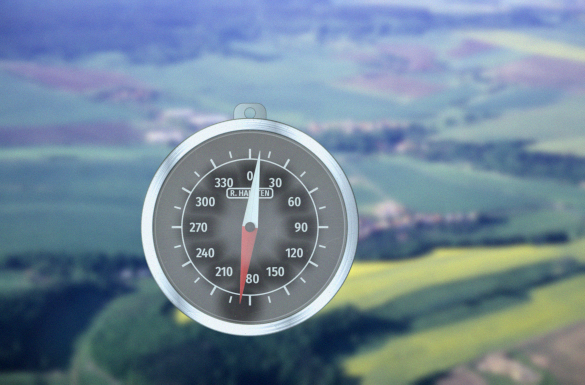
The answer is 187.5; °
